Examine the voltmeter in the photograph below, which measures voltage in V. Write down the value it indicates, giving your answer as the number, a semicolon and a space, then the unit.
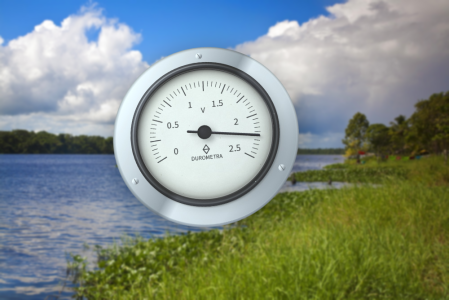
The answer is 2.25; V
